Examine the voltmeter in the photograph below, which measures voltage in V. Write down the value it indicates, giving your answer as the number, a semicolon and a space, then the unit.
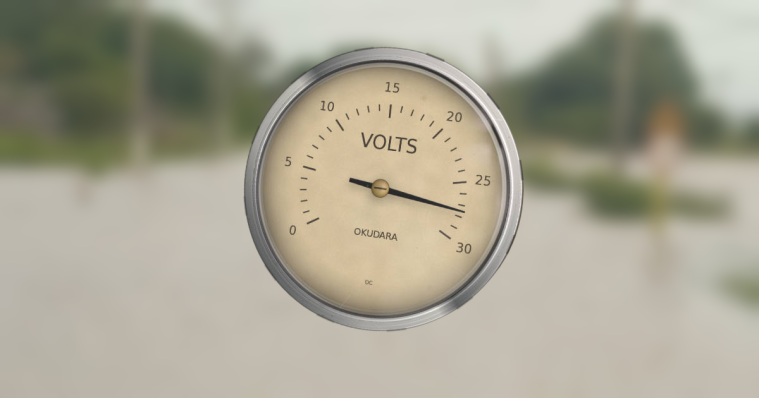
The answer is 27.5; V
